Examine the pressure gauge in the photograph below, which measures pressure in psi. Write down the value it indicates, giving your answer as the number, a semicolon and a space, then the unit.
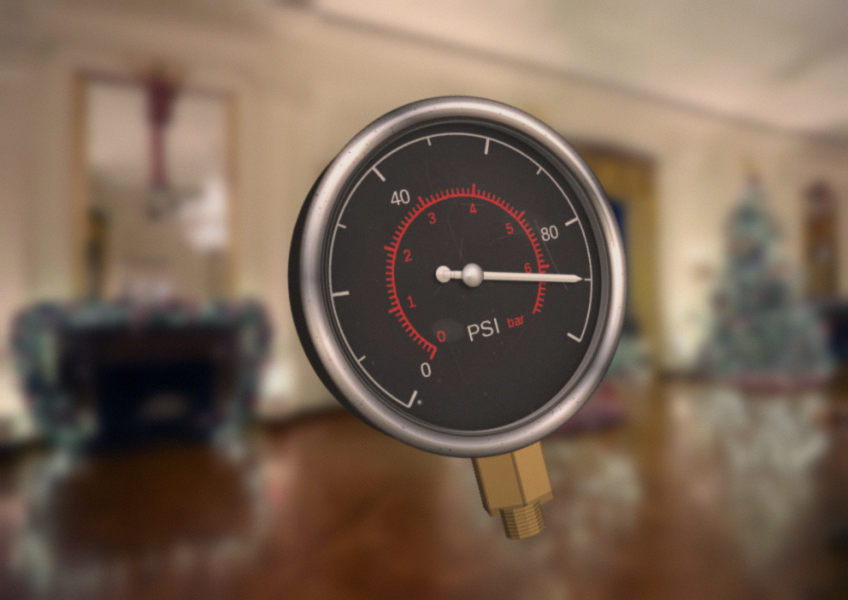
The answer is 90; psi
